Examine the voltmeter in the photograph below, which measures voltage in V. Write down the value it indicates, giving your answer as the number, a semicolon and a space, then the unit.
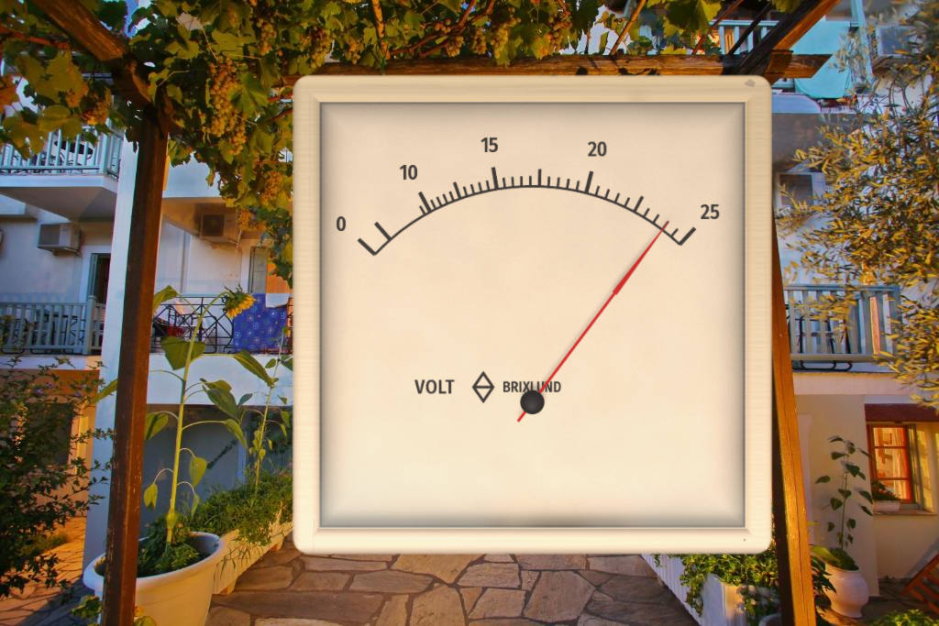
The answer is 24; V
